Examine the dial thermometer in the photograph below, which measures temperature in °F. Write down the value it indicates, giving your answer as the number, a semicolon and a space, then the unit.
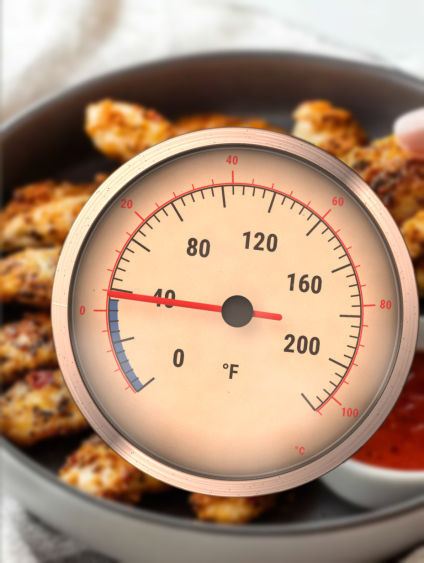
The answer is 38; °F
